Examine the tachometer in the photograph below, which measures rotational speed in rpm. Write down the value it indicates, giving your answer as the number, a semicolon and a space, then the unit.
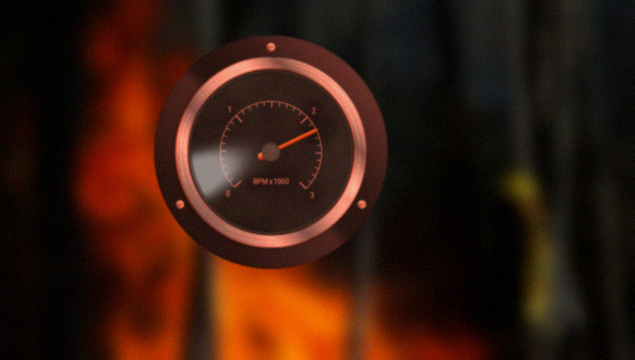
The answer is 2200; rpm
